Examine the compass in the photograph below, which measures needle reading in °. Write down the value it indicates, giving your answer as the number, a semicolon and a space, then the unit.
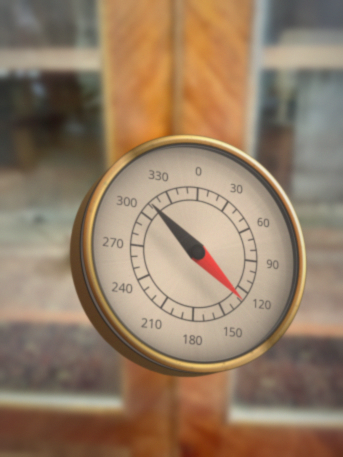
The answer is 130; °
